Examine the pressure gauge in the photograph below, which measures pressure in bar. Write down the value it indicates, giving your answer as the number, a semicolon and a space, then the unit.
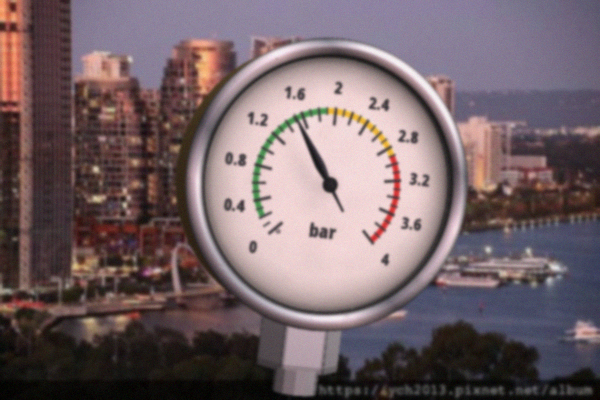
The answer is 1.5; bar
